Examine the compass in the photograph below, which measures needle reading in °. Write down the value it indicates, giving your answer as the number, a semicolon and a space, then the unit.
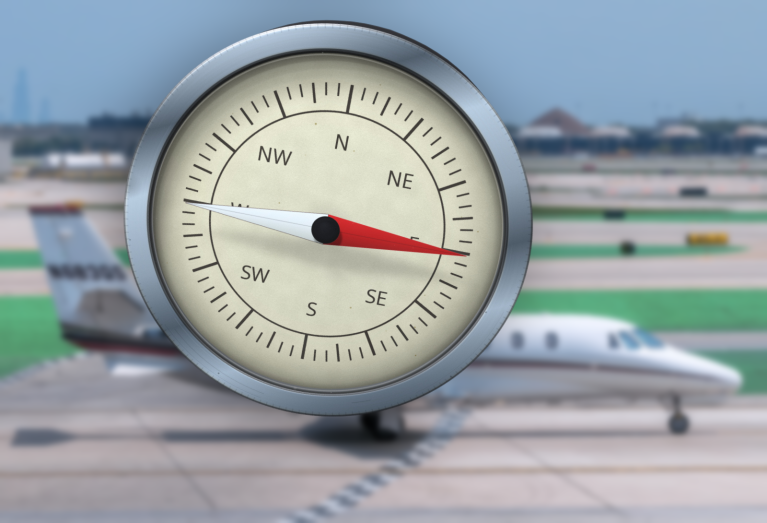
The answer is 90; °
